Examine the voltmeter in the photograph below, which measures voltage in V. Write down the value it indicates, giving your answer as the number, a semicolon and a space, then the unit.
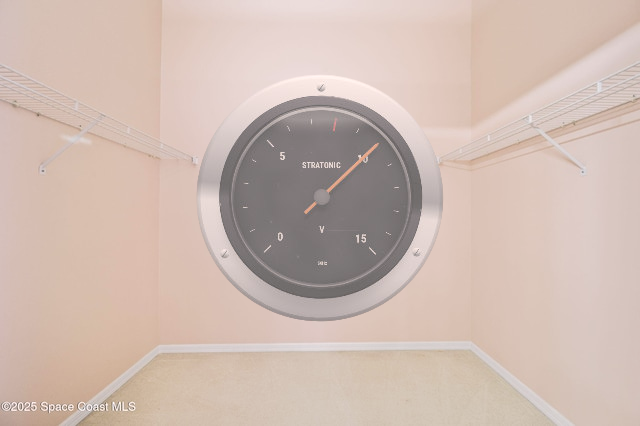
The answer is 10; V
